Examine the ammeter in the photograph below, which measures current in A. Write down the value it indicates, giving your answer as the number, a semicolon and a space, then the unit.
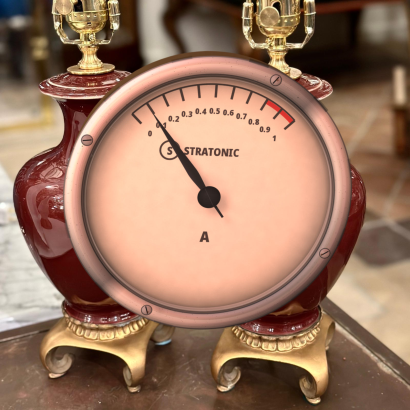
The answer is 0.1; A
